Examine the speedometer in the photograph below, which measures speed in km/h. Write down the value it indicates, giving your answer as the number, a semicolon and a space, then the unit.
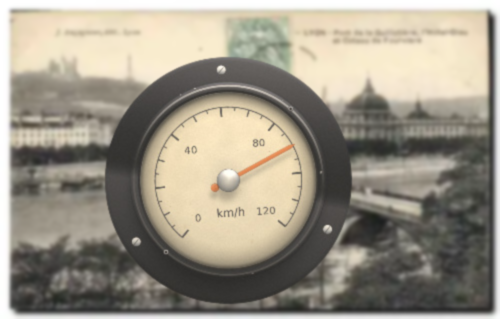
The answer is 90; km/h
